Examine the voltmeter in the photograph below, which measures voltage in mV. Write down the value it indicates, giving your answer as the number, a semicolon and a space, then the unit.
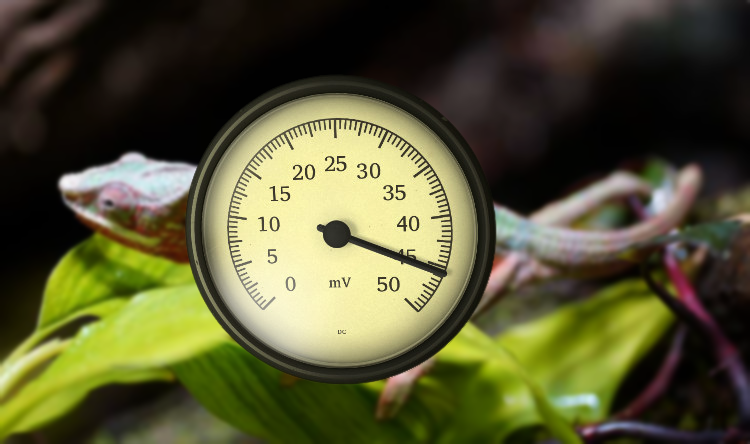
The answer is 45.5; mV
